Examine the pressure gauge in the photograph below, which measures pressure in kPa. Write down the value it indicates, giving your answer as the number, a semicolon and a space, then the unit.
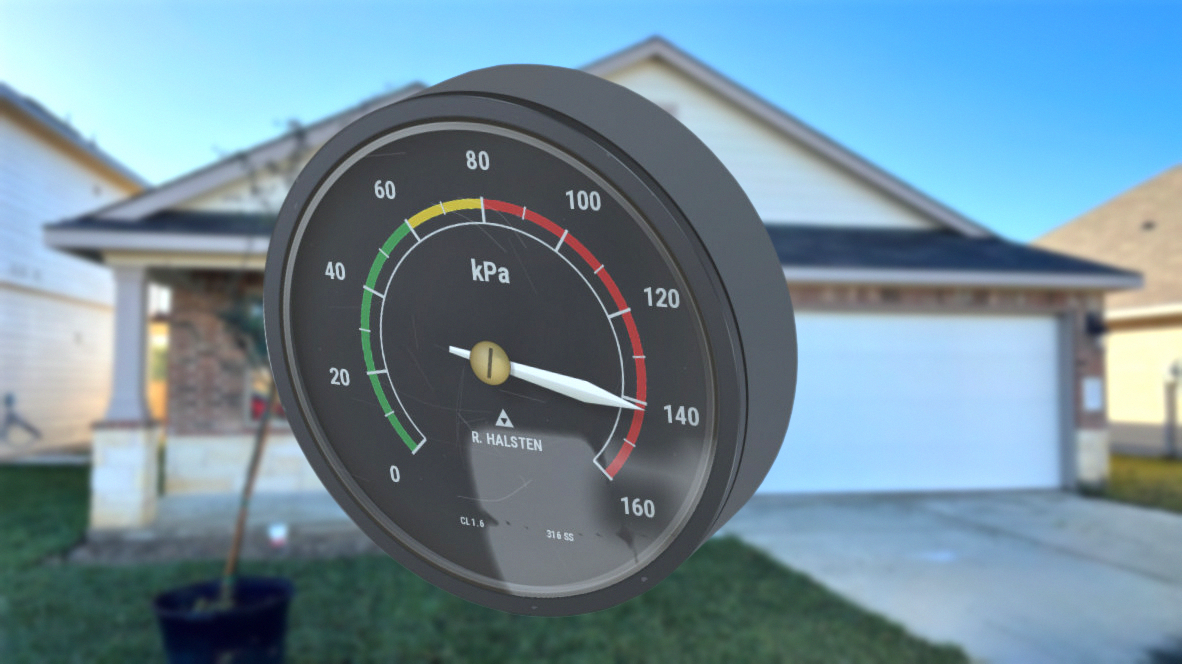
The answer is 140; kPa
